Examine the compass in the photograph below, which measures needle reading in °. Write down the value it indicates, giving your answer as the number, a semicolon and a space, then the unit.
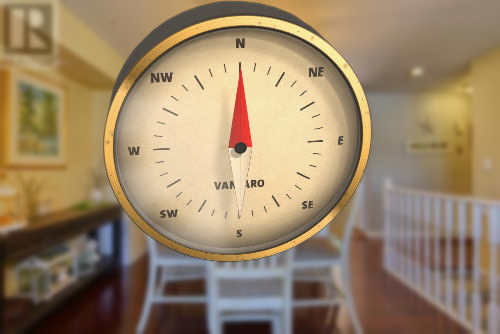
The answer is 0; °
